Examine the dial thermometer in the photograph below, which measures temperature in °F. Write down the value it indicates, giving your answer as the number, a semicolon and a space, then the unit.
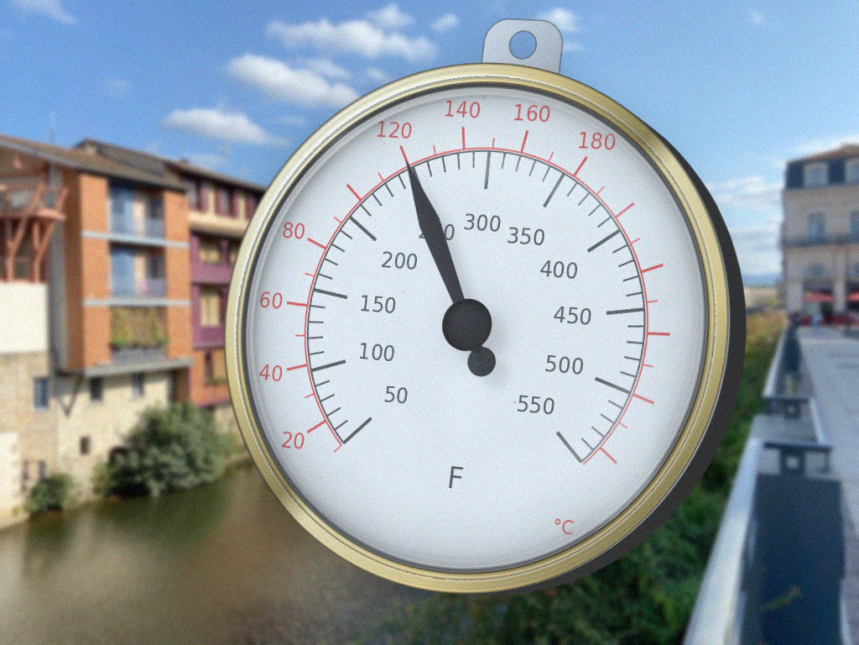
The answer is 250; °F
